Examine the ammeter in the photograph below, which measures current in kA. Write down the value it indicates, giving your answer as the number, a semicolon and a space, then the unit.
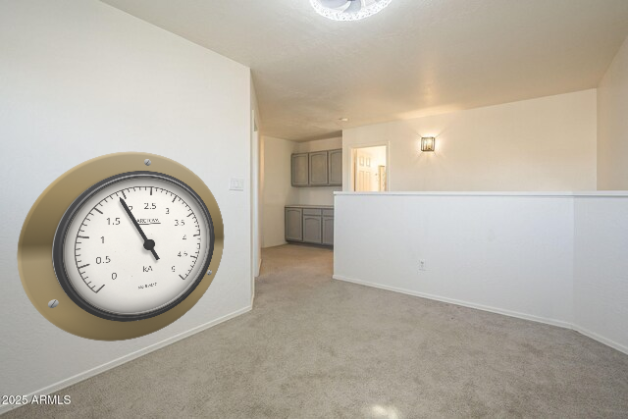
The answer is 1.9; kA
